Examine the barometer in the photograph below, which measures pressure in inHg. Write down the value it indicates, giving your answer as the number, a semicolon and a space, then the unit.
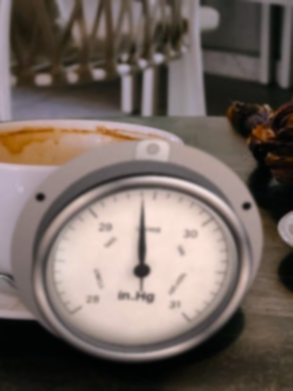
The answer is 29.4; inHg
